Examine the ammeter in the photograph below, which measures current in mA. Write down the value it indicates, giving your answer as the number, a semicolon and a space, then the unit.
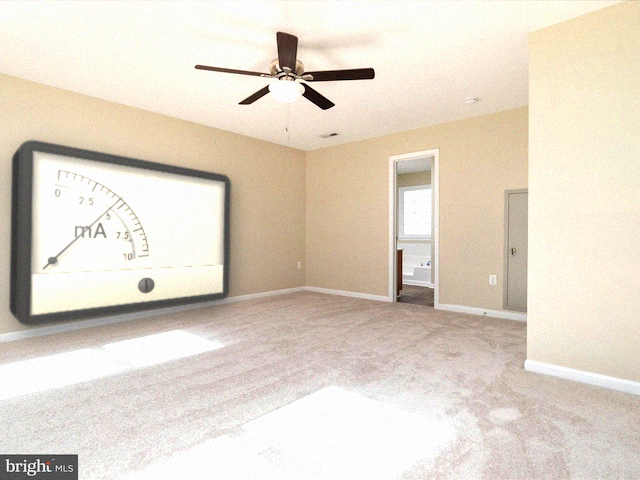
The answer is 4.5; mA
